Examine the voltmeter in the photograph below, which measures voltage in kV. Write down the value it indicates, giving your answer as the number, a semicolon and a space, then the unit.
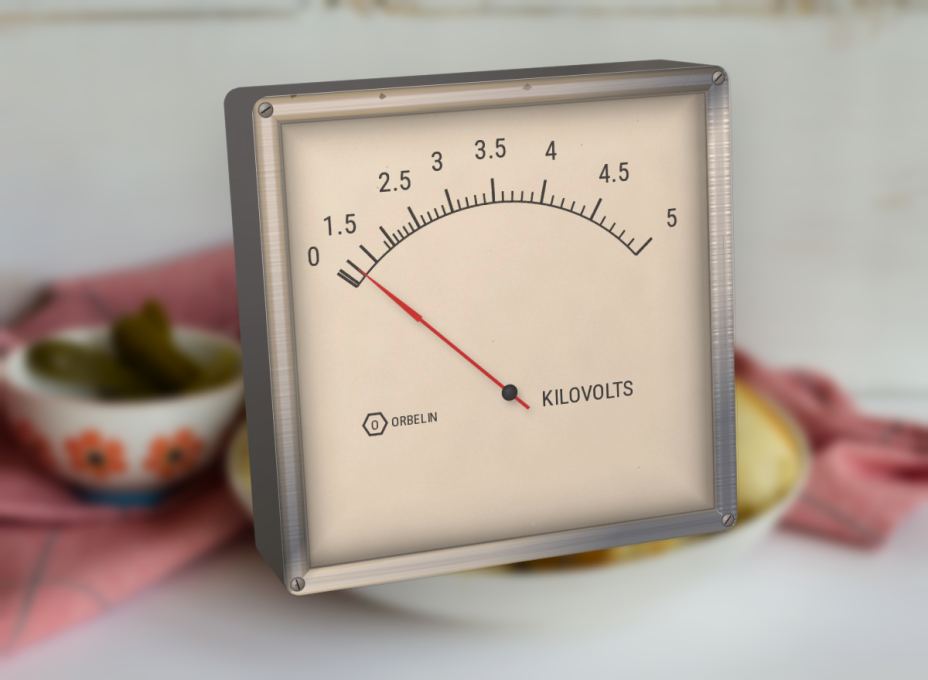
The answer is 1; kV
